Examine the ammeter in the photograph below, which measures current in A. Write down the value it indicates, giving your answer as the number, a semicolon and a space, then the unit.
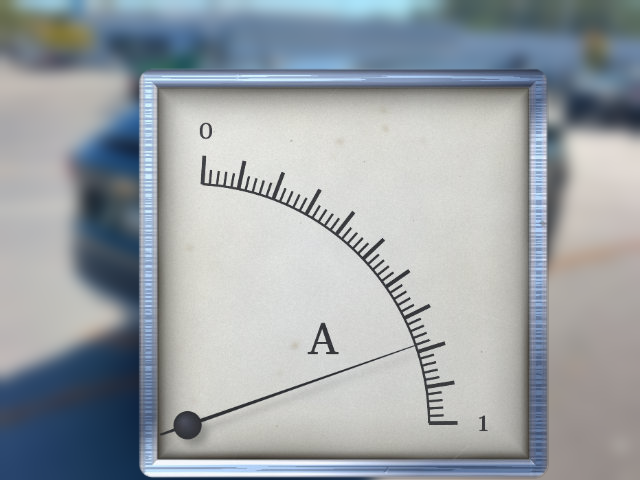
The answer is 0.78; A
